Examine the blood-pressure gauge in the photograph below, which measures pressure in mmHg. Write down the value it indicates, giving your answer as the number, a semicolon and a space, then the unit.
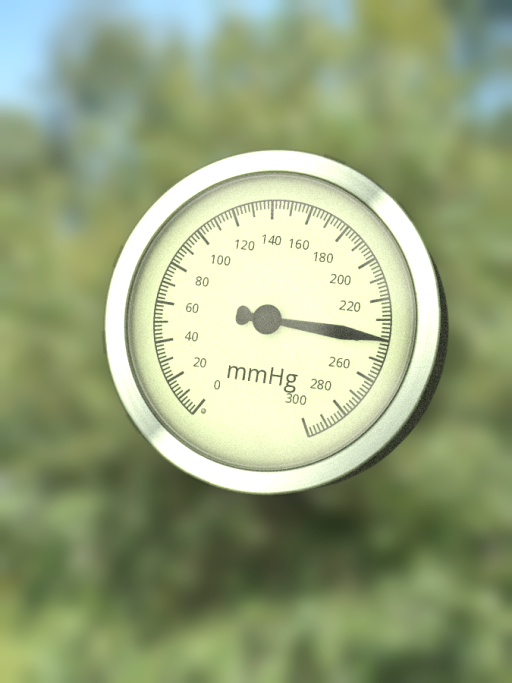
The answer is 240; mmHg
